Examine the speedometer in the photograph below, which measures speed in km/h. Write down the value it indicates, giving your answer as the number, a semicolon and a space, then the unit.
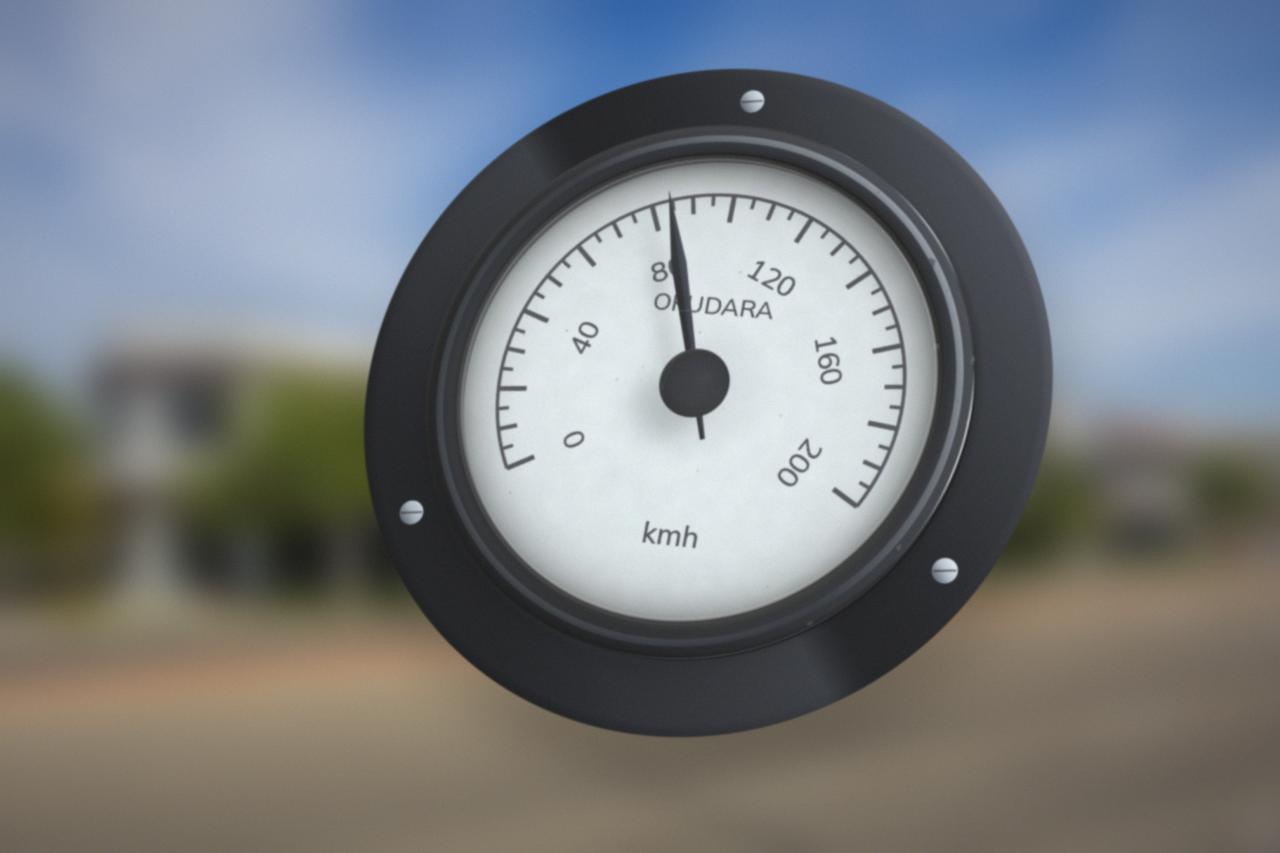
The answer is 85; km/h
